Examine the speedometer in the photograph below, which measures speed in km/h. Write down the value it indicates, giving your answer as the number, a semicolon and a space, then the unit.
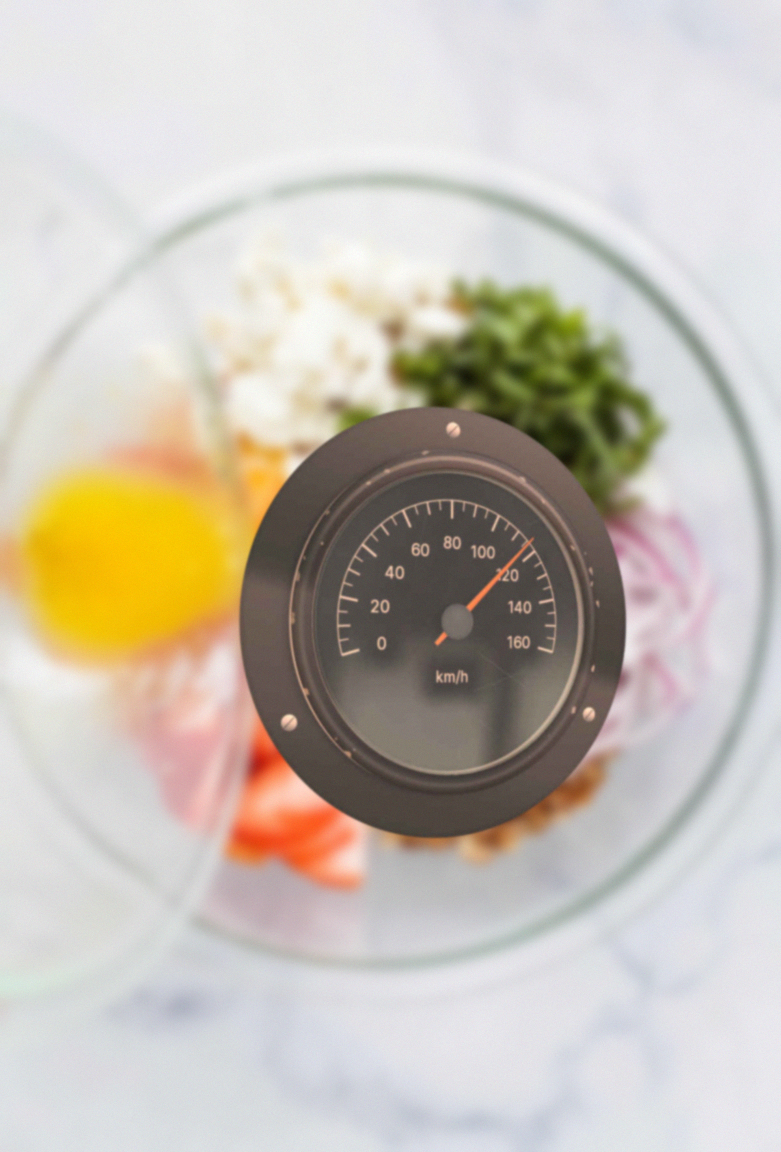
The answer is 115; km/h
